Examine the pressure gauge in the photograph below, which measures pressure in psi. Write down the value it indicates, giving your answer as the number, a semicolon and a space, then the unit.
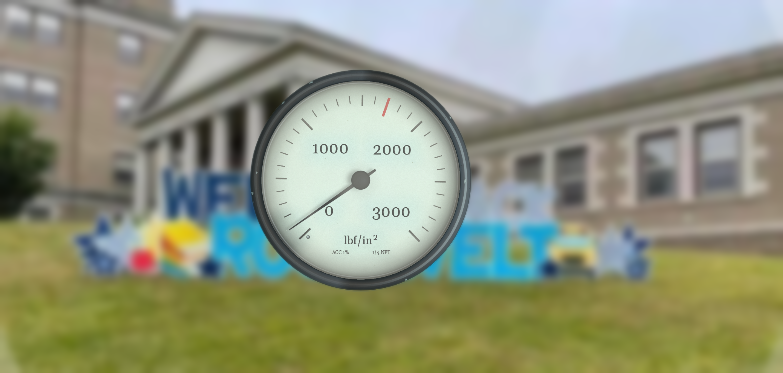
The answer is 100; psi
